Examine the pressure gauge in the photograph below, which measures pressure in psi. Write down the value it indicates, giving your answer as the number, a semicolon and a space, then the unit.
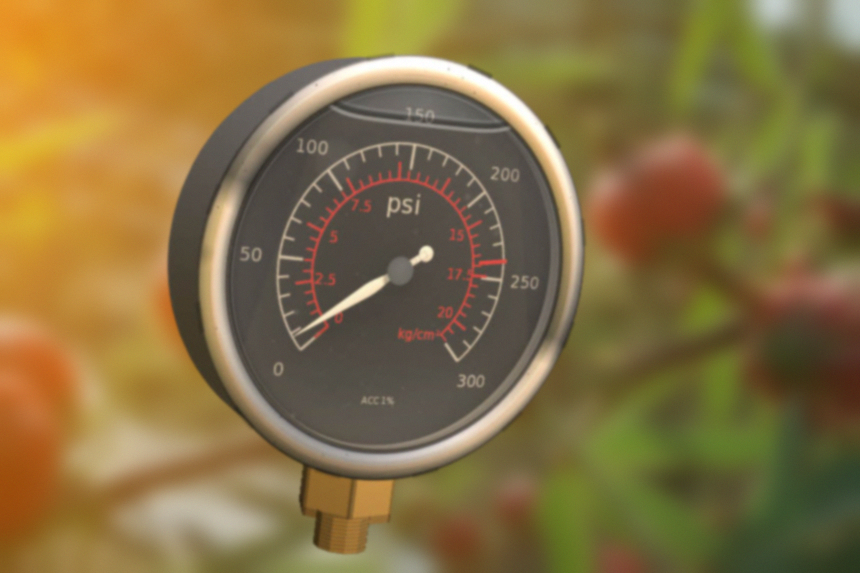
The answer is 10; psi
